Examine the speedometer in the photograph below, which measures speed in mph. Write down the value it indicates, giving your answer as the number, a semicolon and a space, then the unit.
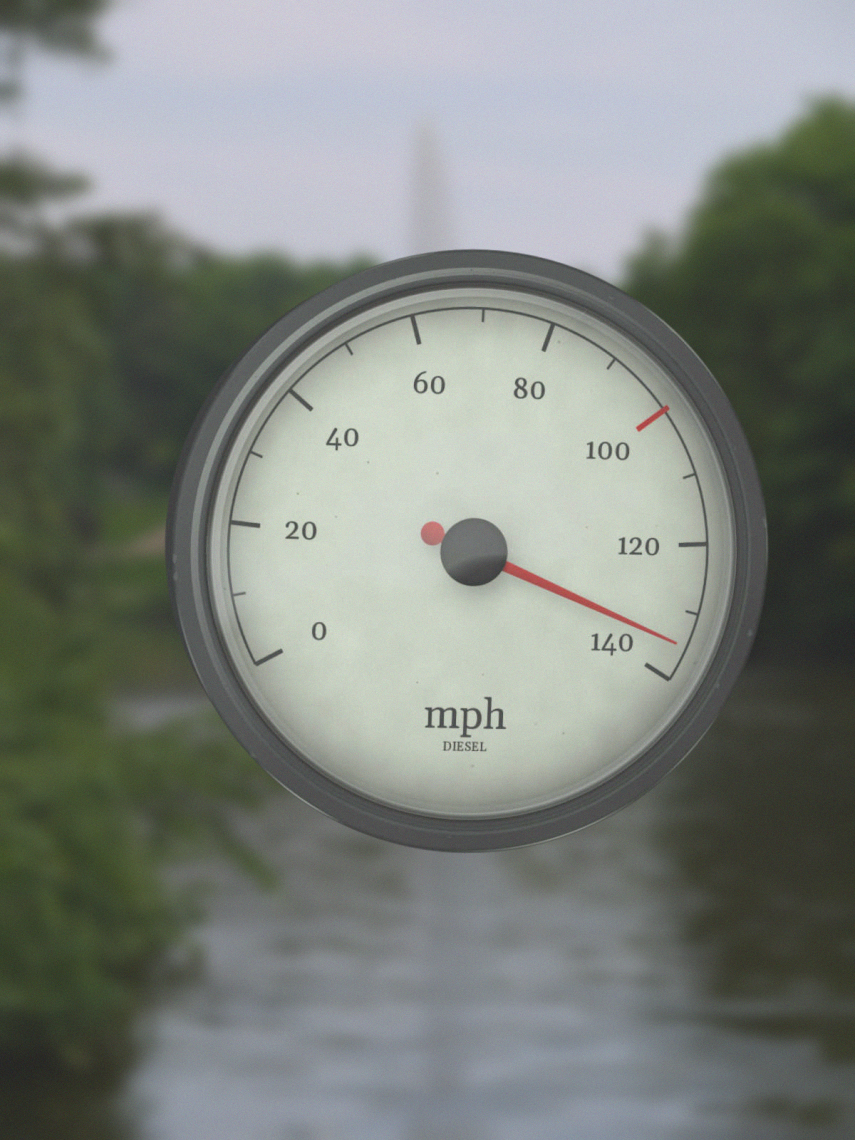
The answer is 135; mph
